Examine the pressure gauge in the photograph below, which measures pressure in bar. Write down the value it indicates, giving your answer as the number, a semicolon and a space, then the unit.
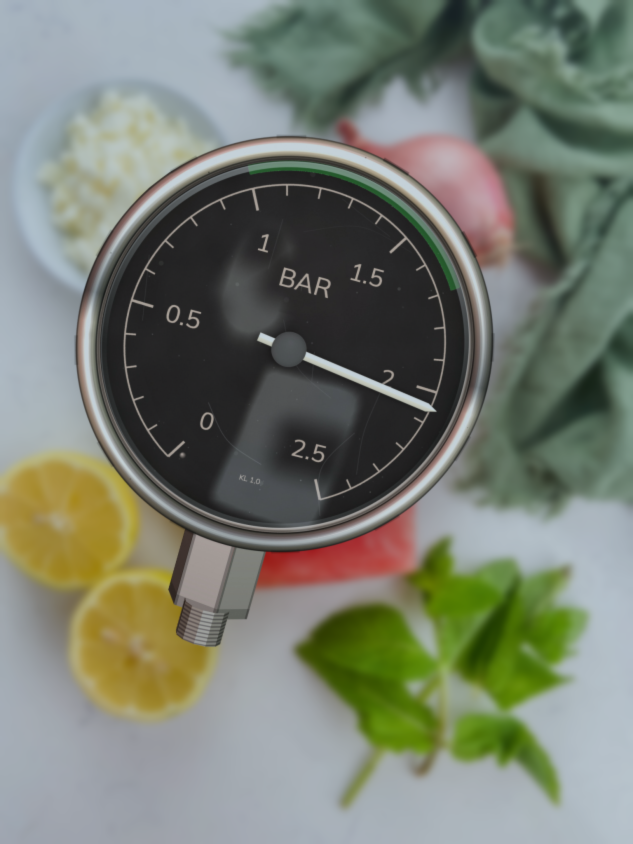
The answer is 2.05; bar
